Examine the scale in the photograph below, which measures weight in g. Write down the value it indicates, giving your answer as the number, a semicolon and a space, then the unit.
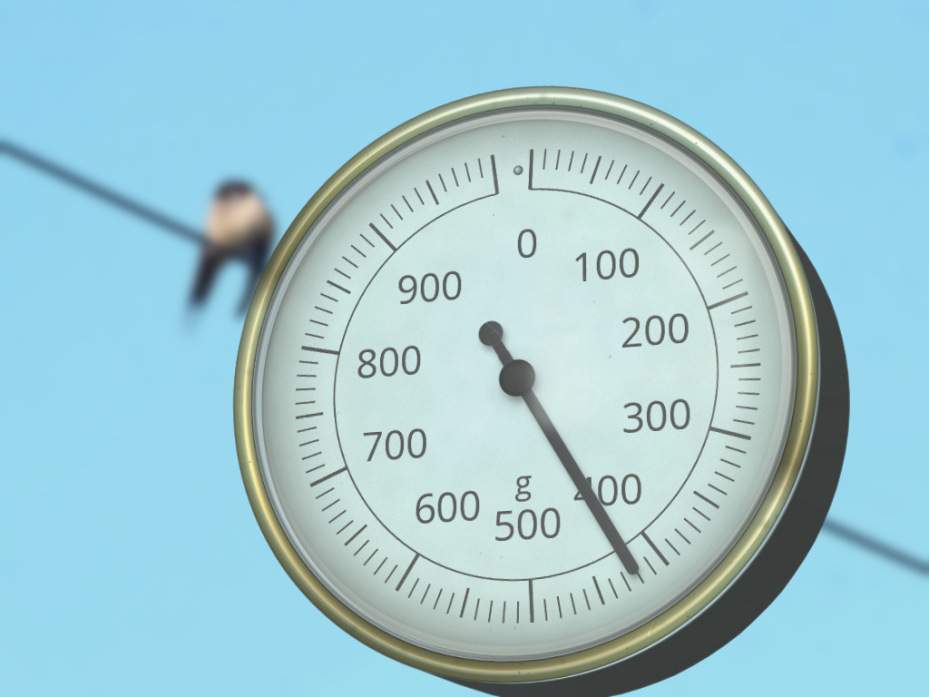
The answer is 420; g
